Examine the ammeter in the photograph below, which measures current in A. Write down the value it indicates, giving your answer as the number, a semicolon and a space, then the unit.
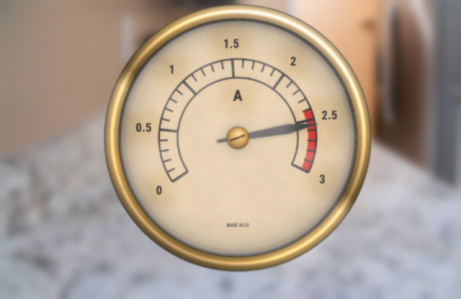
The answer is 2.55; A
